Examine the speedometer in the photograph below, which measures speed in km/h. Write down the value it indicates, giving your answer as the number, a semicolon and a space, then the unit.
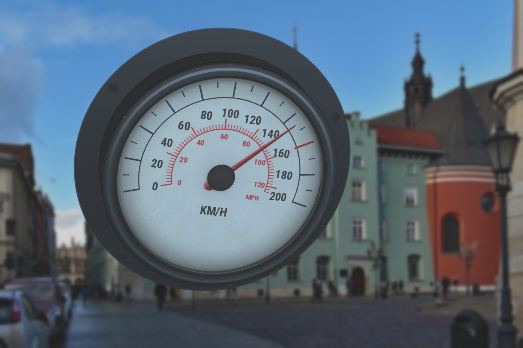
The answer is 145; km/h
